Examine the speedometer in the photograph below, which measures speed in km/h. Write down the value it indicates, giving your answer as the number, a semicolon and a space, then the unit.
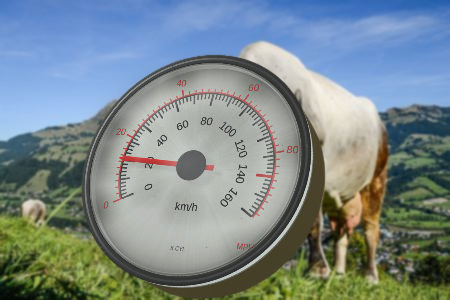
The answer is 20; km/h
